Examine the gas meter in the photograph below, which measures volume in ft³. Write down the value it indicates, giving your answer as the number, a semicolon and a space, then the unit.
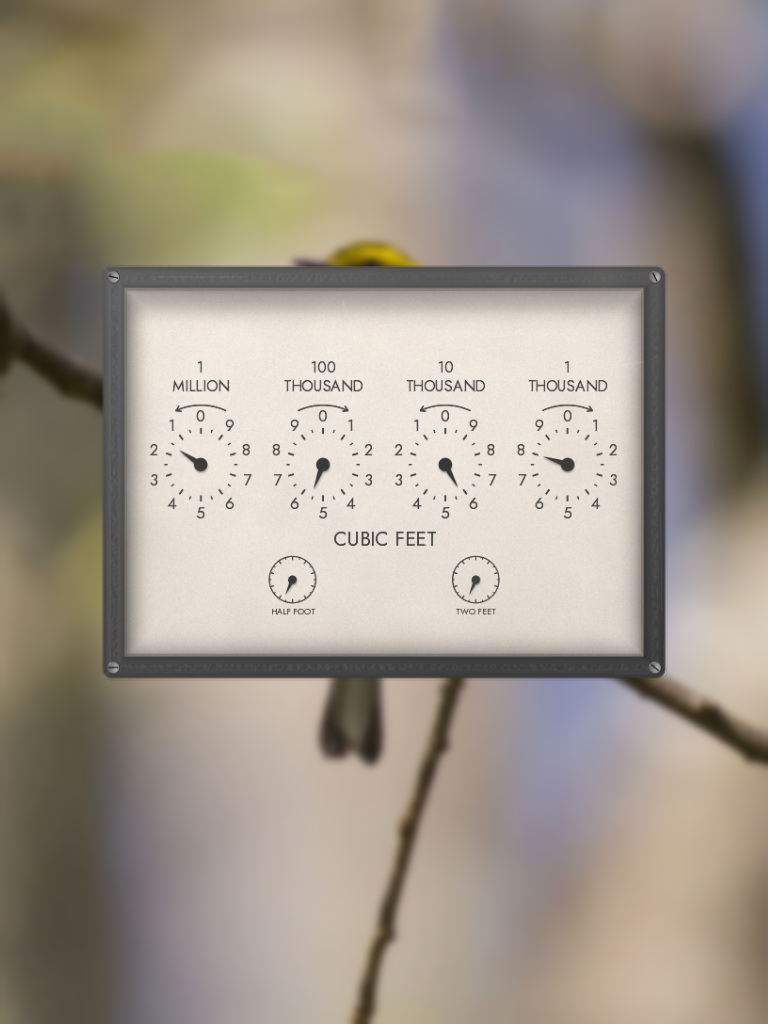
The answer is 155800; ft³
